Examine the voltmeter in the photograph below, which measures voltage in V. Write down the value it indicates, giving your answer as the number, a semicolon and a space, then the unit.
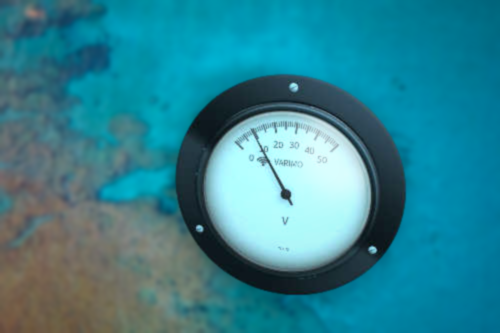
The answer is 10; V
